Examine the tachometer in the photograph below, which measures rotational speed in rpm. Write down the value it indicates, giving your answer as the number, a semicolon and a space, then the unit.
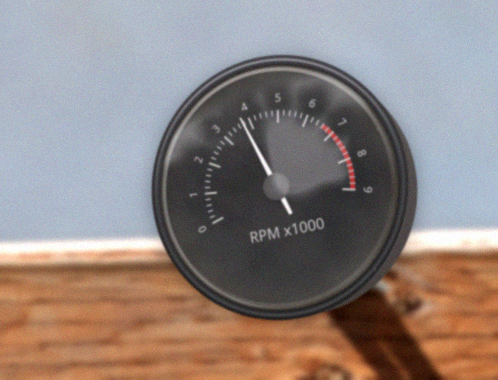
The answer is 3800; rpm
